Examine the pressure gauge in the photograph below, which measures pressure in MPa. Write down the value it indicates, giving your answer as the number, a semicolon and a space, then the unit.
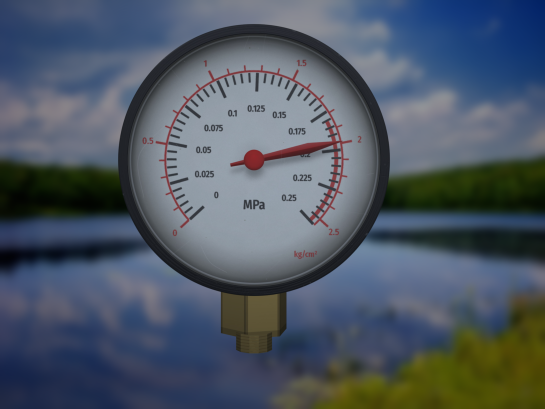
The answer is 0.195; MPa
